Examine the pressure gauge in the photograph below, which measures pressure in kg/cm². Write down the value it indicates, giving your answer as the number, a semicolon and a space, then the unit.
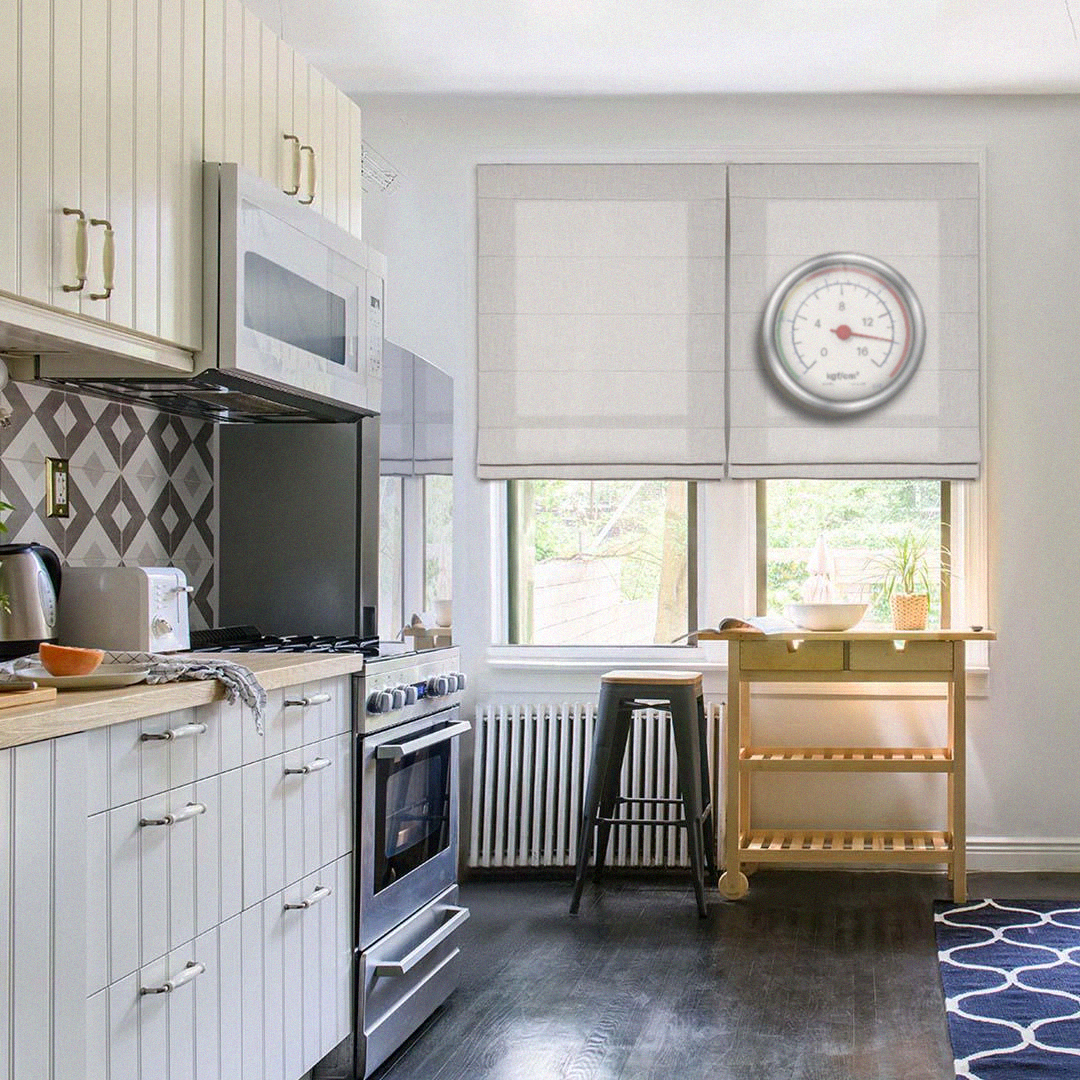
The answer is 14; kg/cm²
